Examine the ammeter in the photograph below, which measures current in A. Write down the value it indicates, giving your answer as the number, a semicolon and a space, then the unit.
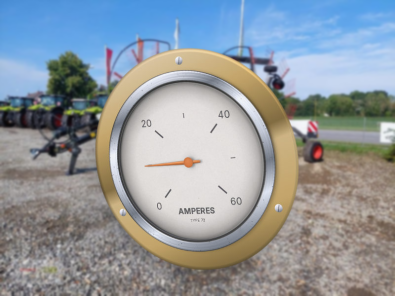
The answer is 10; A
